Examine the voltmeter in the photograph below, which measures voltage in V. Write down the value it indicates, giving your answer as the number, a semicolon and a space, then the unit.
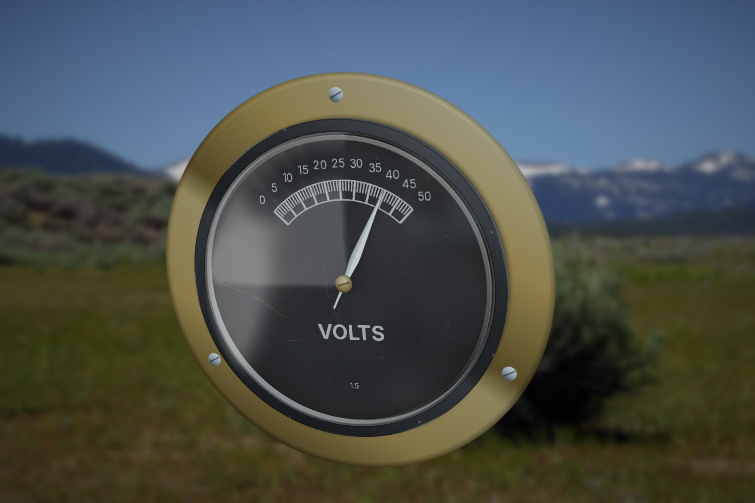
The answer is 40; V
